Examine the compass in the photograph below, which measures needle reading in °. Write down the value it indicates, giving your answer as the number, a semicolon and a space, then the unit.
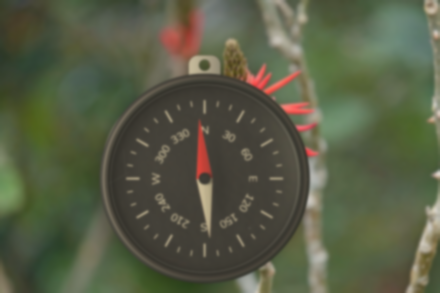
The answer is 355; °
